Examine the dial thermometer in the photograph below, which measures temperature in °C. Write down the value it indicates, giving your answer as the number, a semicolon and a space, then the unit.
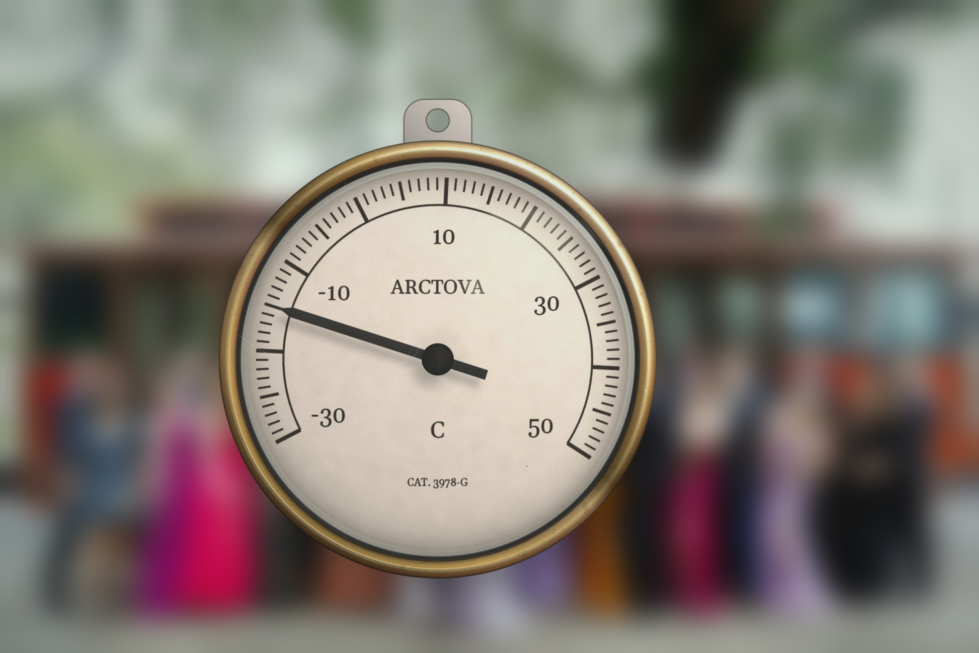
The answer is -15; °C
